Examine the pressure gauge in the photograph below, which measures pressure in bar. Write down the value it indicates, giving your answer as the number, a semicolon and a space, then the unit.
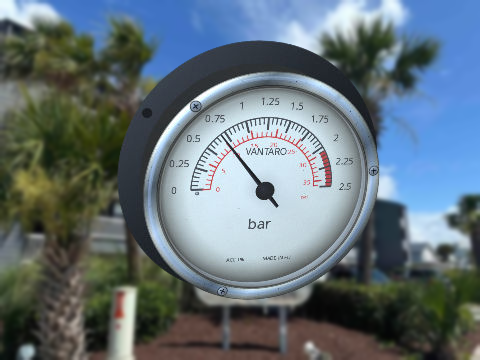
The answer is 0.7; bar
